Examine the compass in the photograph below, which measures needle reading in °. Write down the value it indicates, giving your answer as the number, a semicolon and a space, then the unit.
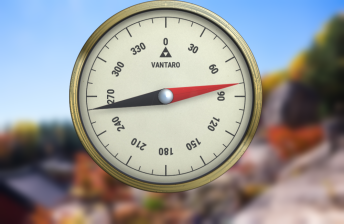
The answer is 80; °
